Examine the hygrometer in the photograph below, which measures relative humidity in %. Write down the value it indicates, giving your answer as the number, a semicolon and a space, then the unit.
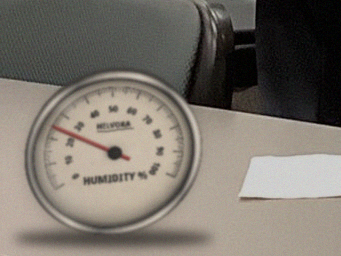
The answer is 25; %
